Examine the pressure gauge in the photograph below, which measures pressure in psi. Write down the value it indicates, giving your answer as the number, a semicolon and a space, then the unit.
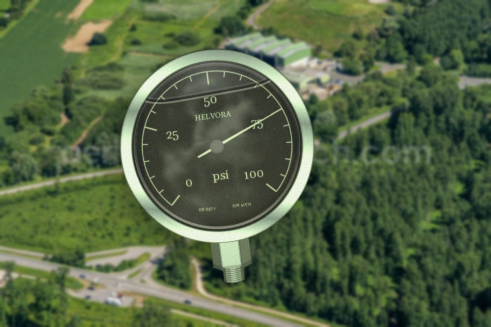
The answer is 75; psi
